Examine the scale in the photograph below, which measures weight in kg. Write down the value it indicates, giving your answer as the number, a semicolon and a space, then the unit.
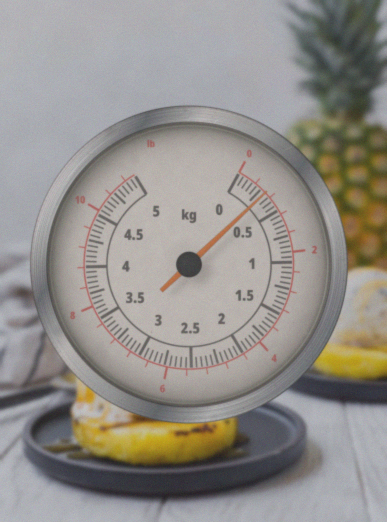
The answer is 0.3; kg
